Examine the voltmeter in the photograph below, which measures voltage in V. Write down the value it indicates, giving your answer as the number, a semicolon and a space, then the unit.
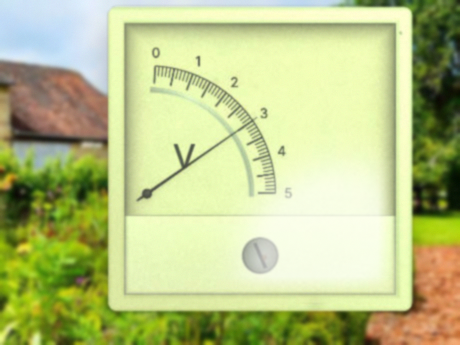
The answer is 3; V
